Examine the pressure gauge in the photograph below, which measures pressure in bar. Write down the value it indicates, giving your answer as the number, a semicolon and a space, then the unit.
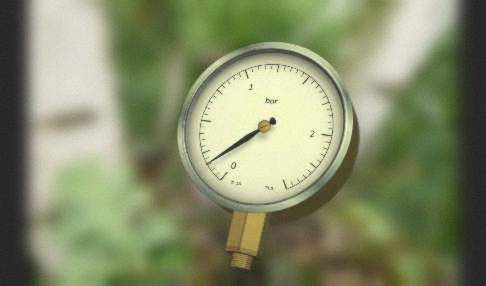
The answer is 0.15; bar
